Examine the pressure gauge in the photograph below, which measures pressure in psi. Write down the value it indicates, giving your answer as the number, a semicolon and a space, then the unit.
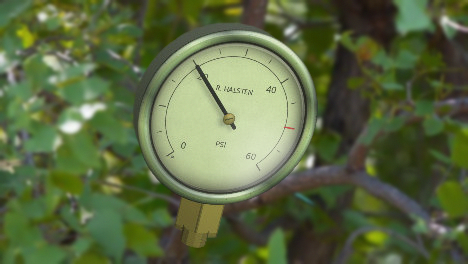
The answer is 20; psi
